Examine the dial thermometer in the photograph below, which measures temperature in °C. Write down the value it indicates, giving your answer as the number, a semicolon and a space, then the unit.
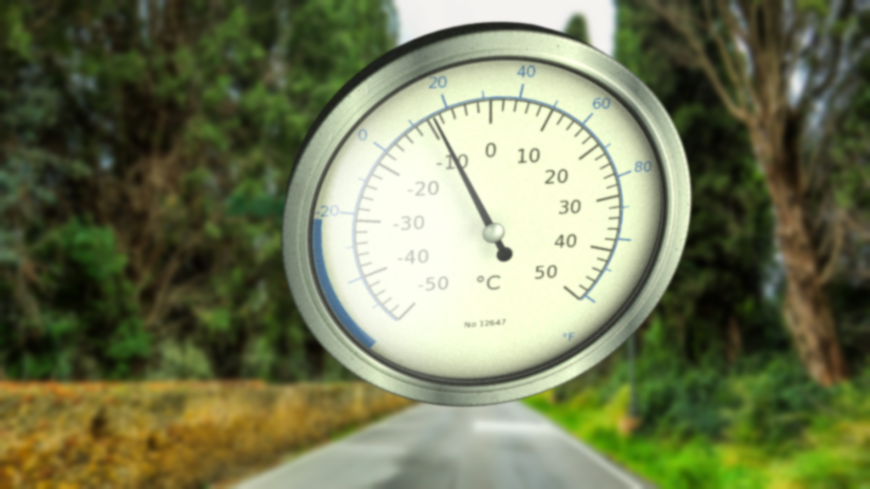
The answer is -9; °C
